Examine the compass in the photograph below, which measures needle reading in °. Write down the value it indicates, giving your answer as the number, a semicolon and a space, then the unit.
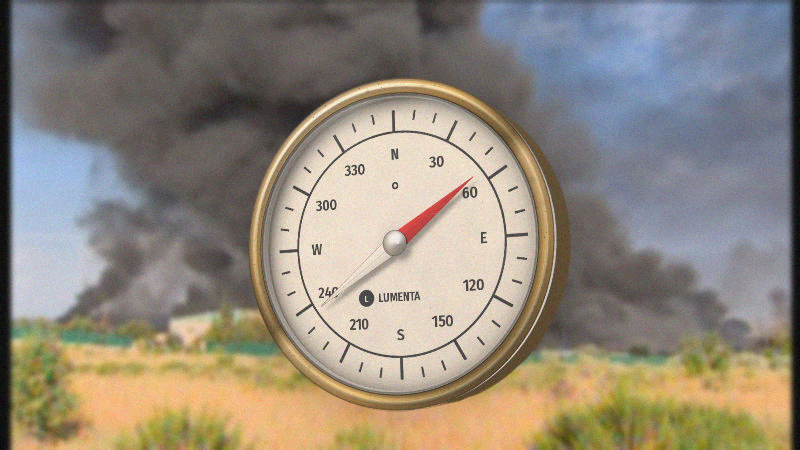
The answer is 55; °
